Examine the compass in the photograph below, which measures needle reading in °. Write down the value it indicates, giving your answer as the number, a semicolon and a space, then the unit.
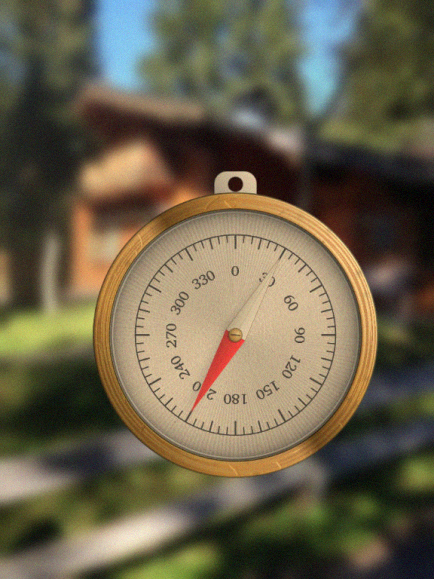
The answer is 210; °
